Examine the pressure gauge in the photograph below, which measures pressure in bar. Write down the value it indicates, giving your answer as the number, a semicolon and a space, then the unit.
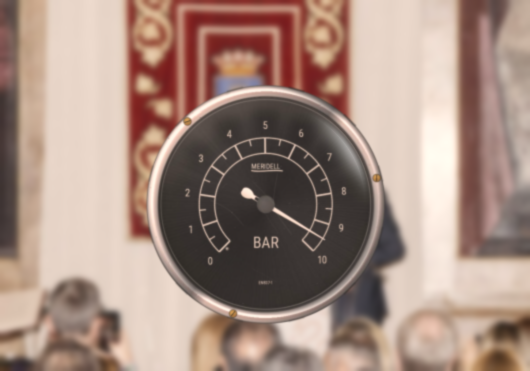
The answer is 9.5; bar
